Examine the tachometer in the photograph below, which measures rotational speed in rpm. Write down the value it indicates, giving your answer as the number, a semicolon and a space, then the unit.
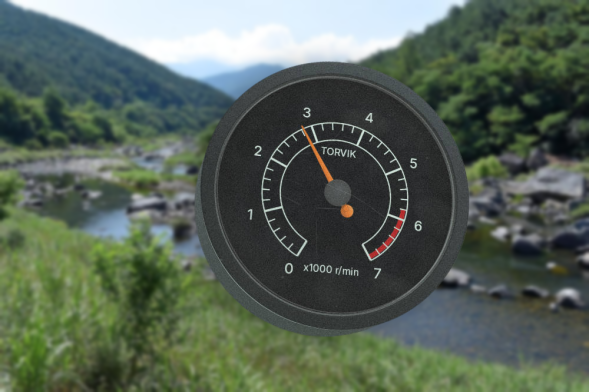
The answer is 2800; rpm
